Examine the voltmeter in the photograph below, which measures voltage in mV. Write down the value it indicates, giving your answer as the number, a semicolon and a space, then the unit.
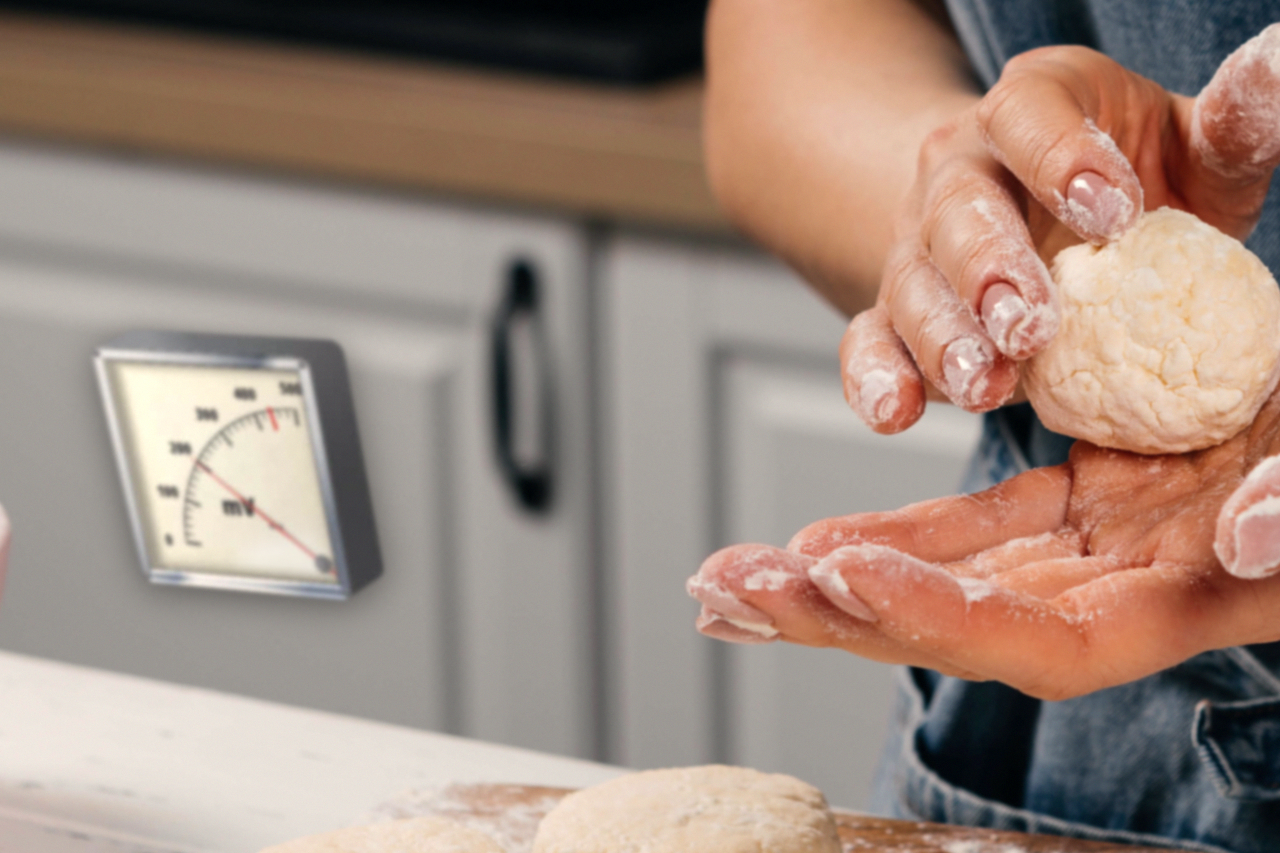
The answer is 200; mV
